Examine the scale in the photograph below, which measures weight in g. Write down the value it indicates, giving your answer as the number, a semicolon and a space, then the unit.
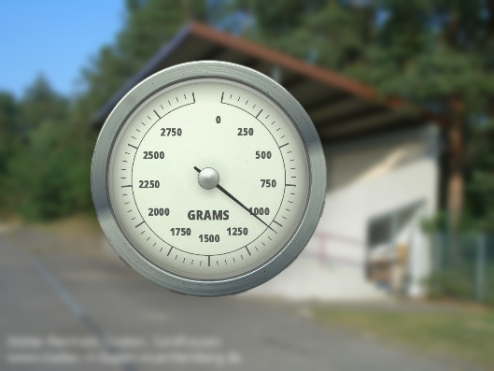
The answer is 1050; g
